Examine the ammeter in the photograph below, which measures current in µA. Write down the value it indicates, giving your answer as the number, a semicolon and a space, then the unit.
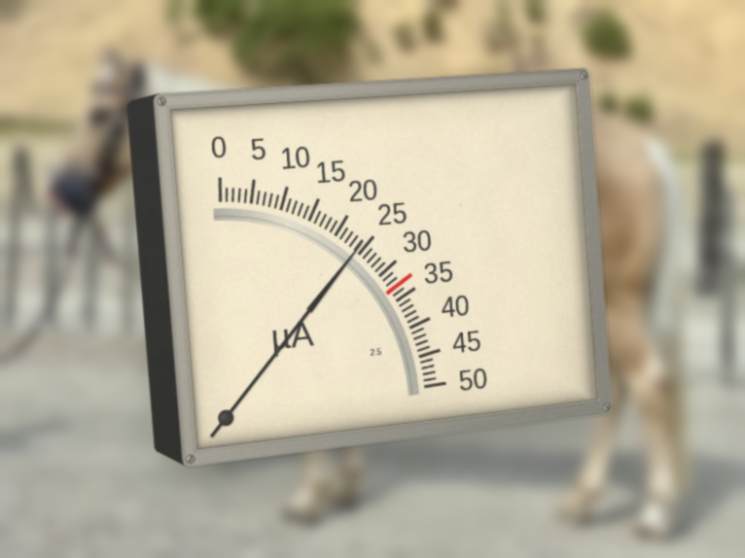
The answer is 24; µA
